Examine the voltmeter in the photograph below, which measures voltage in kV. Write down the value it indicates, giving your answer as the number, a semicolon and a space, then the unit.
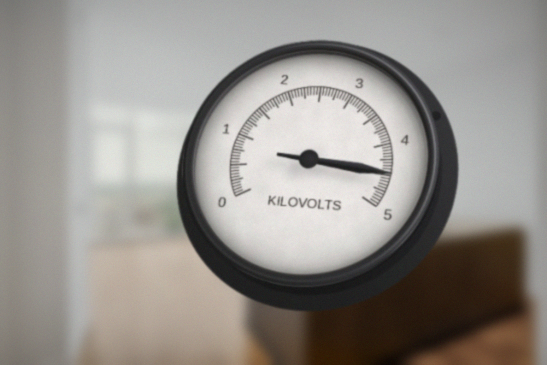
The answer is 4.5; kV
